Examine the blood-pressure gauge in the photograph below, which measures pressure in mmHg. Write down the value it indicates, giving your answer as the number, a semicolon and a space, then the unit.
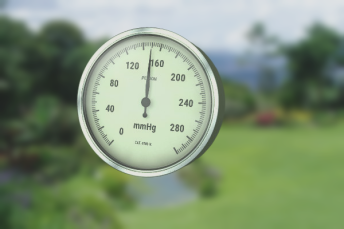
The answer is 150; mmHg
